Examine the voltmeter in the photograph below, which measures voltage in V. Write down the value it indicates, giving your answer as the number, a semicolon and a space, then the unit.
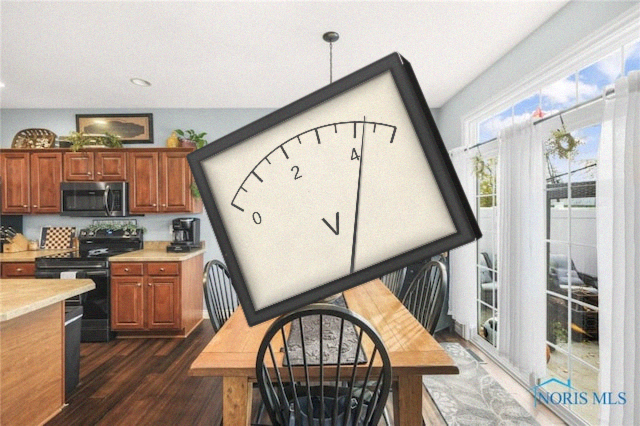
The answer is 4.25; V
